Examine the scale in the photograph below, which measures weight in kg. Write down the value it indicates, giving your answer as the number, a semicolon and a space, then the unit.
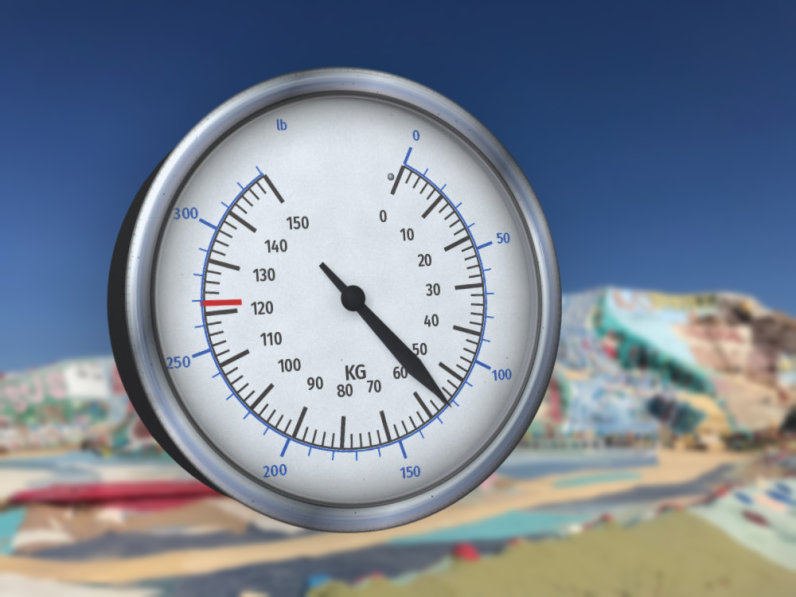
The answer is 56; kg
